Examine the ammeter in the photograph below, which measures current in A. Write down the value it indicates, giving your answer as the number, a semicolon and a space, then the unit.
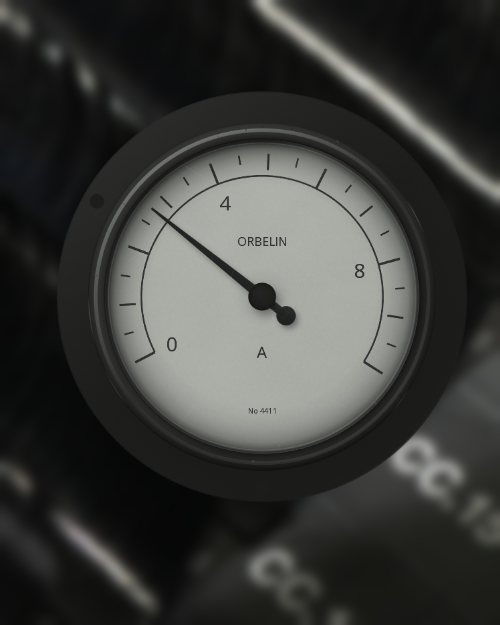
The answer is 2.75; A
